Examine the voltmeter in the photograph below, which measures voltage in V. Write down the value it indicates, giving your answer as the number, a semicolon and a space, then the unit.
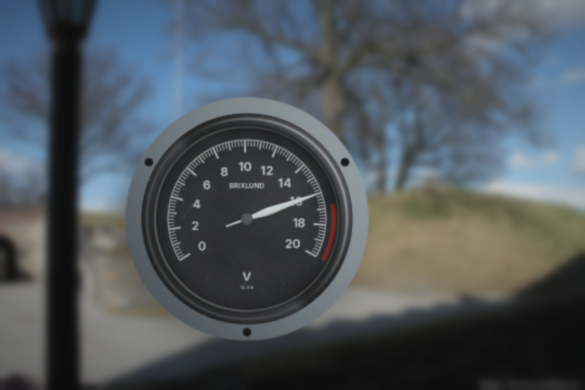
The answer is 16; V
